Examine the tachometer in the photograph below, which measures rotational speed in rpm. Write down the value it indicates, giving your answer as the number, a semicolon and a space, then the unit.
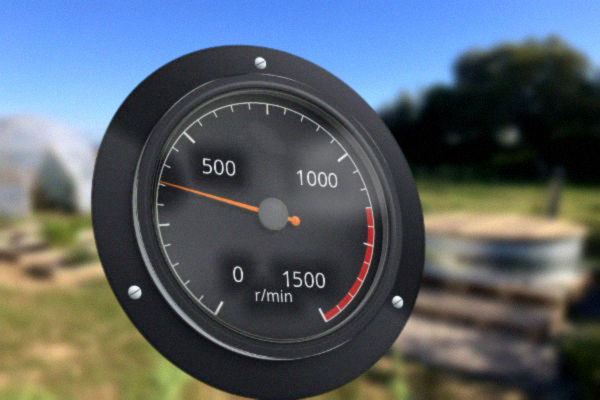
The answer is 350; rpm
